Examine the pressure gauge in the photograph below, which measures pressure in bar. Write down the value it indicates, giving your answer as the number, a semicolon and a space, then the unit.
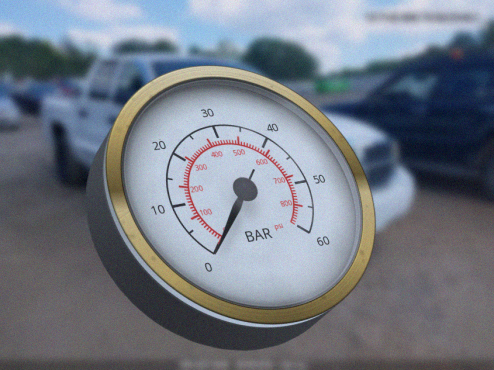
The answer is 0; bar
